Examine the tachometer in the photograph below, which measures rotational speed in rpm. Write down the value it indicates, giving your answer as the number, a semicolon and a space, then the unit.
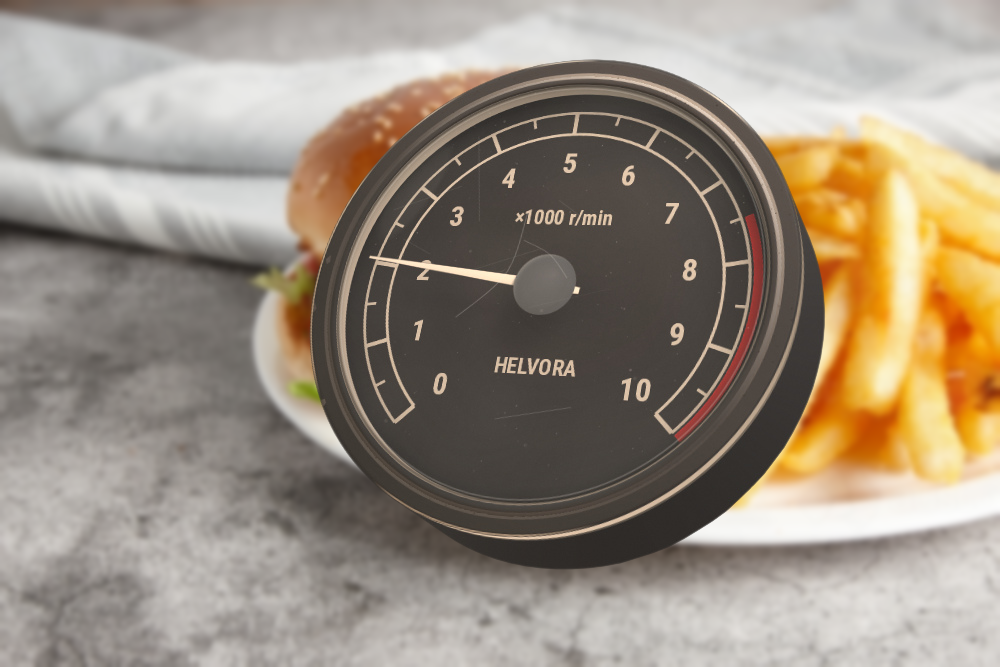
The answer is 2000; rpm
